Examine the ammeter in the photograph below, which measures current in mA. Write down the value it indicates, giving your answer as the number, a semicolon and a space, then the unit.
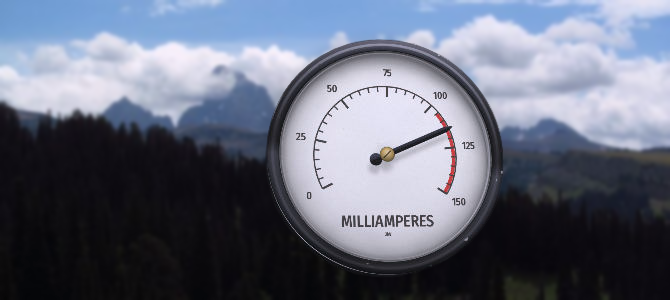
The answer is 115; mA
